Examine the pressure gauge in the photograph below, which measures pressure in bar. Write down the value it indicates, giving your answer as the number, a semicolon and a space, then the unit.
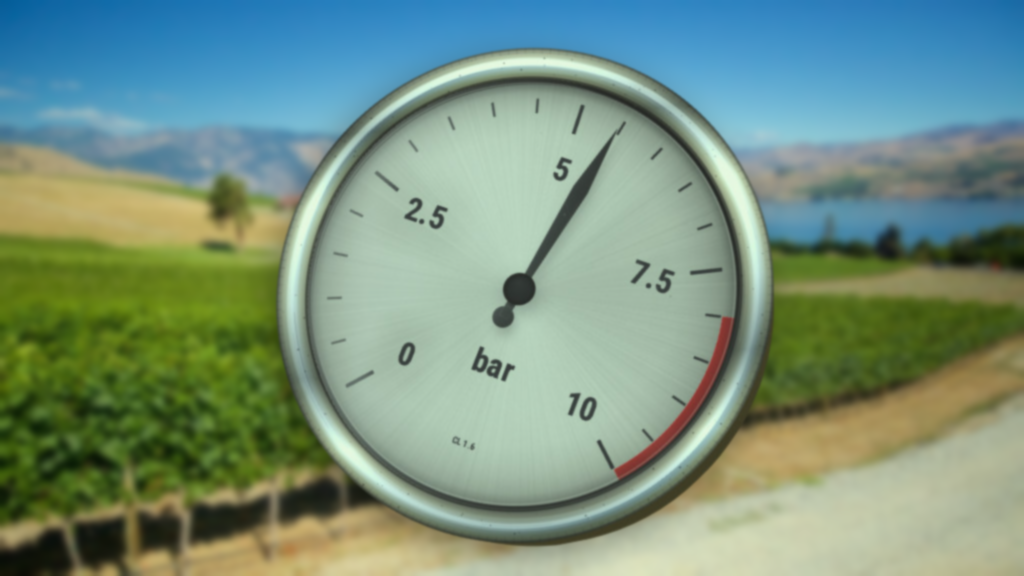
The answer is 5.5; bar
